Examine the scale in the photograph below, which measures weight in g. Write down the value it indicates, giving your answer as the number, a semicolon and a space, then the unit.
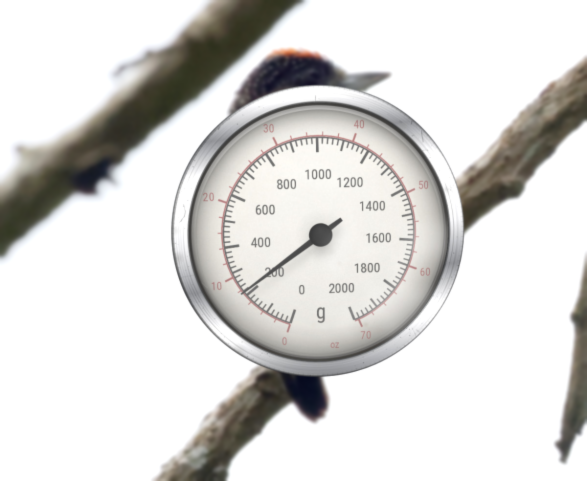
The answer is 220; g
